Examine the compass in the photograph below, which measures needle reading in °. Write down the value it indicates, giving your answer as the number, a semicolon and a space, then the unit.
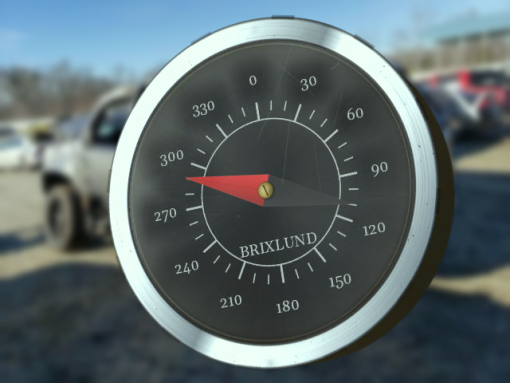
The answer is 290; °
